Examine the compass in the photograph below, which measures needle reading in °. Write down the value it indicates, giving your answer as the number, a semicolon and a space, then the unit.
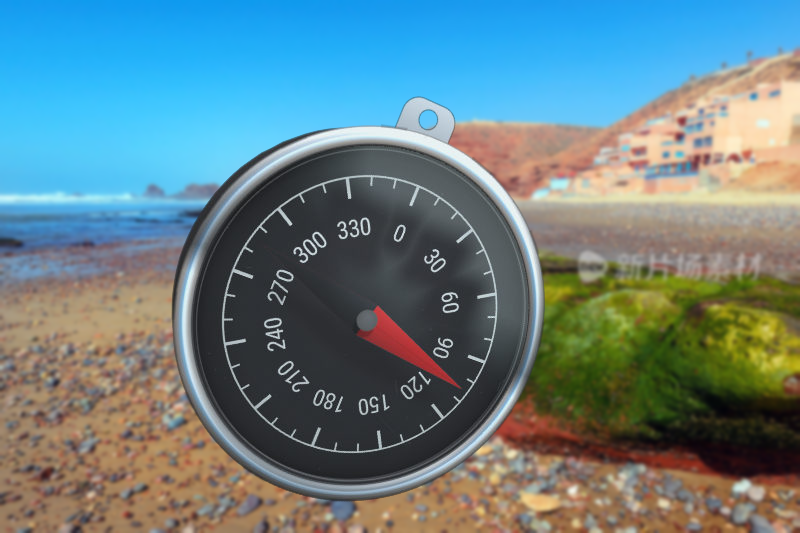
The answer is 105; °
